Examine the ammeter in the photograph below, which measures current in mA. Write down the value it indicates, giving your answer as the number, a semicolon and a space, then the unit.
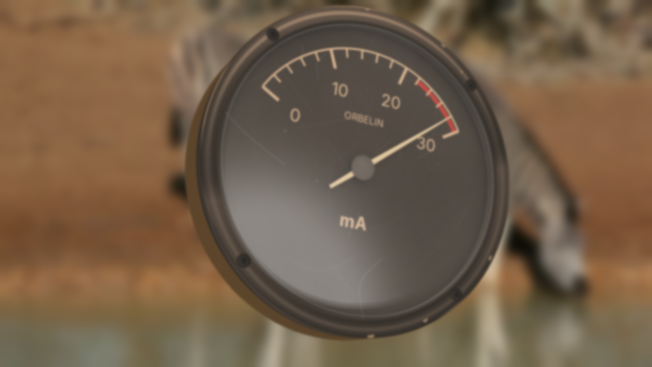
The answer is 28; mA
